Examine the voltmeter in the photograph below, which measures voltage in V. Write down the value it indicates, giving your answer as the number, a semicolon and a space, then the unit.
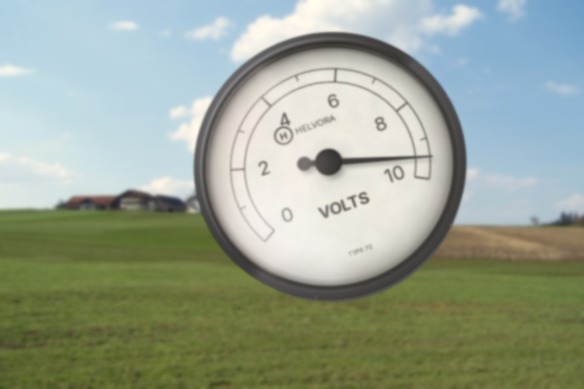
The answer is 9.5; V
